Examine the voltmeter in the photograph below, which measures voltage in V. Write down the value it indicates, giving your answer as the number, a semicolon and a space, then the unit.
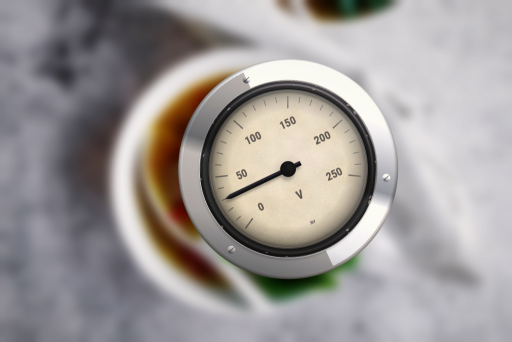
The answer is 30; V
